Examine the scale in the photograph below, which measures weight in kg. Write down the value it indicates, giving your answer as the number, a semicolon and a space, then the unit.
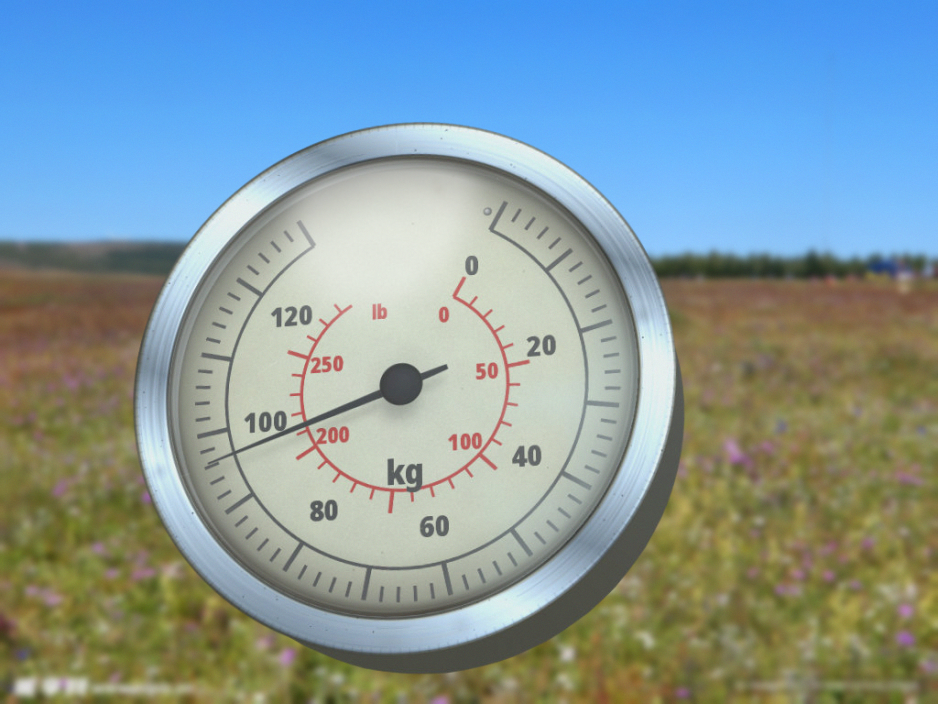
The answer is 96; kg
